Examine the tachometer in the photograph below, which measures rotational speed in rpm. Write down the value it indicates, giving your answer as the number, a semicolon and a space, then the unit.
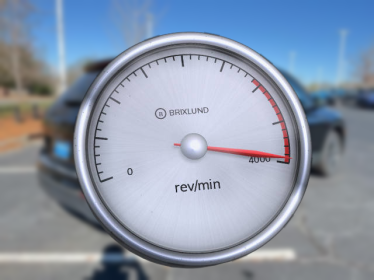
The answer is 3950; rpm
